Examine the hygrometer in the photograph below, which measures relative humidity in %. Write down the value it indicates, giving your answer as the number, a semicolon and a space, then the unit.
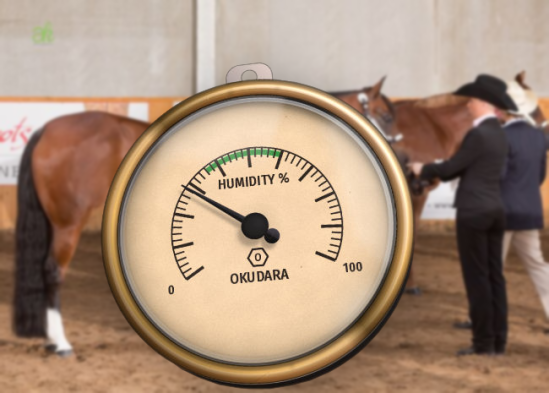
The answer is 28; %
